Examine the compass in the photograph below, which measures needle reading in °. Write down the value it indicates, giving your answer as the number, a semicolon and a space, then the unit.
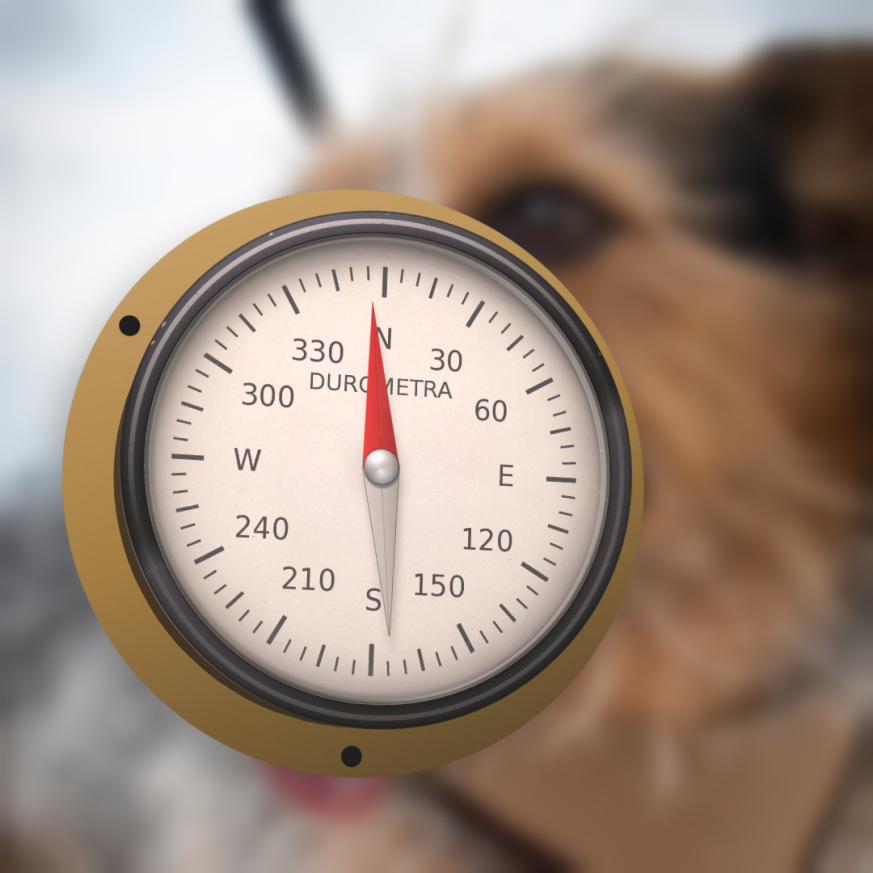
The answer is 355; °
